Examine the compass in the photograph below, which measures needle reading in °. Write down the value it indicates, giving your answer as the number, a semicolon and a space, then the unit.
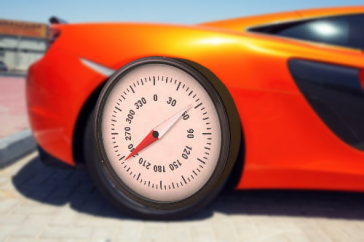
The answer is 235; °
